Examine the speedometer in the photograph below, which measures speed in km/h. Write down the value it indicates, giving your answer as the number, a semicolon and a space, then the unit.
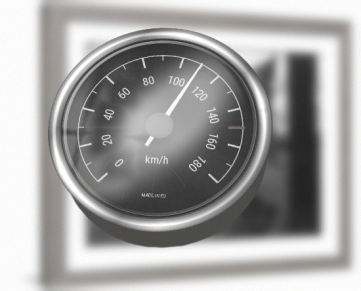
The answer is 110; km/h
